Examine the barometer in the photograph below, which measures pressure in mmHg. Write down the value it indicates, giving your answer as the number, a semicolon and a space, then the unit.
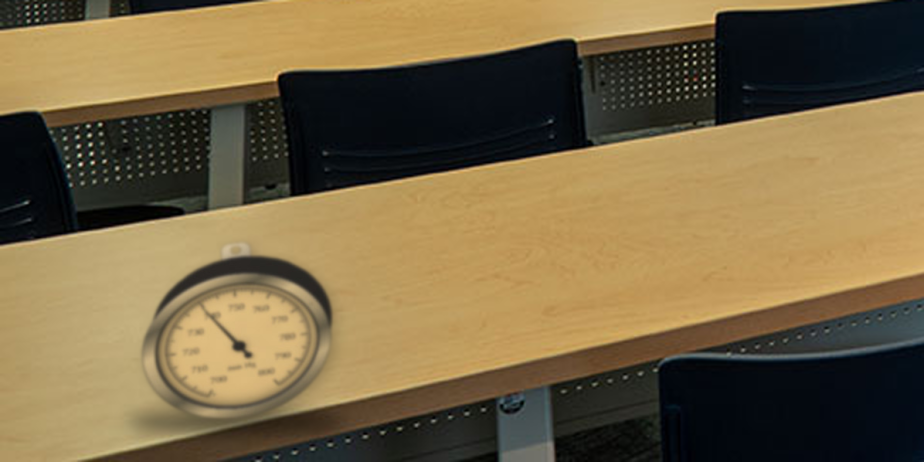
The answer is 740; mmHg
